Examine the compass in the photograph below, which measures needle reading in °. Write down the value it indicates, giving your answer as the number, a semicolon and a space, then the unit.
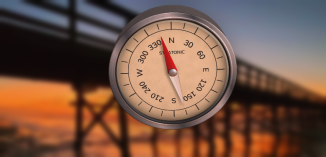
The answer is 345; °
